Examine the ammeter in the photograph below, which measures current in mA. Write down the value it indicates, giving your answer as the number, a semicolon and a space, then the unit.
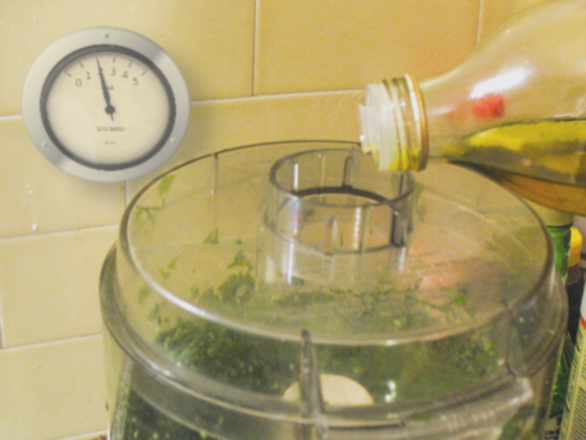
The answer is 2; mA
